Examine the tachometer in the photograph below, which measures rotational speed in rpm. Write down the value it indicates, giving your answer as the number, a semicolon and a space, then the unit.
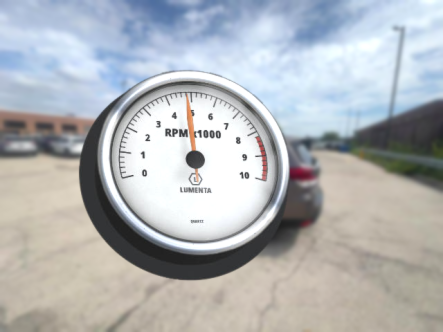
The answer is 4800; rpm
